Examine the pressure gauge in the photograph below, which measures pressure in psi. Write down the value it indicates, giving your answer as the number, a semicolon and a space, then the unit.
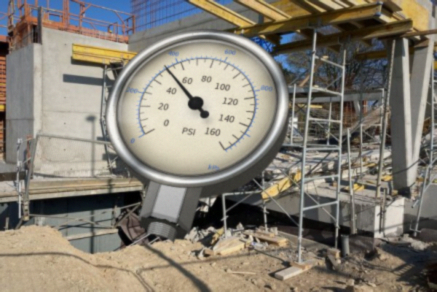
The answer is 50; psi
